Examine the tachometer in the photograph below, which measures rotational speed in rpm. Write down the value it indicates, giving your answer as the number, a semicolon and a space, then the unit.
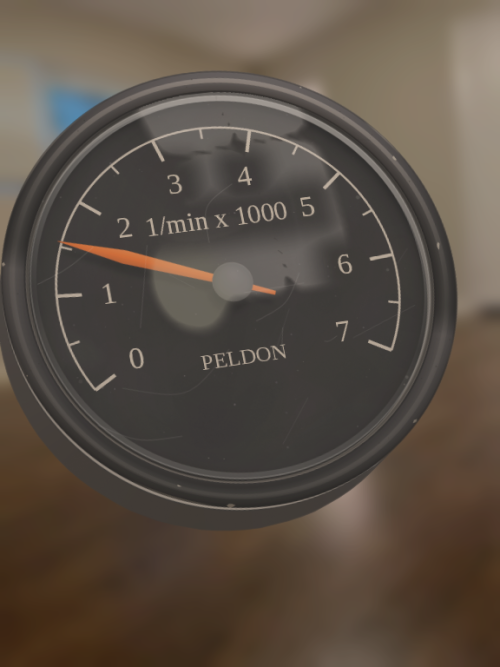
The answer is 1500; rpm
